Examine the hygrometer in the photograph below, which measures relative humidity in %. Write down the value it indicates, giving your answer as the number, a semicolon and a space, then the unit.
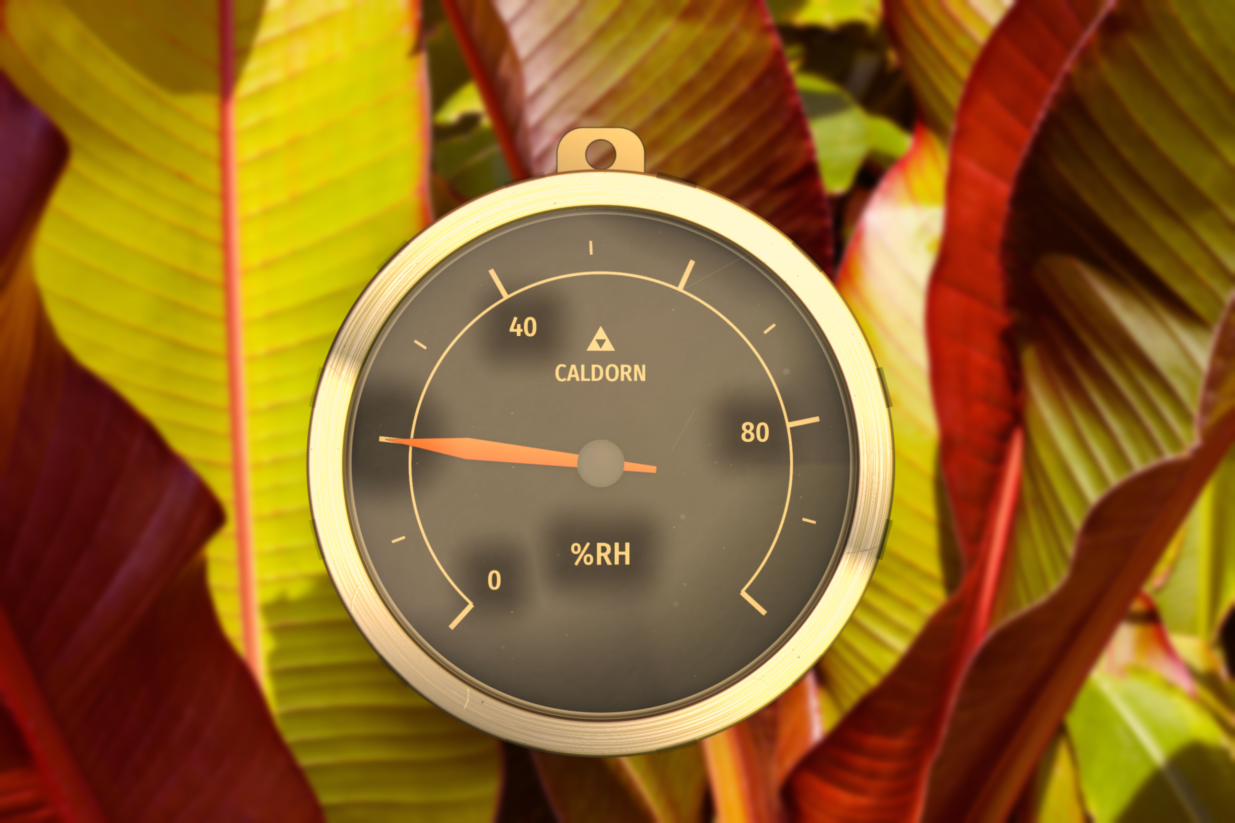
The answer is 20; %
